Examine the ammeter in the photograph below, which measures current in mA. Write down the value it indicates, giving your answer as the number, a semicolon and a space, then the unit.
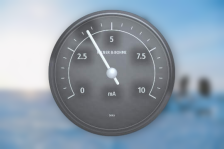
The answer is 3.75; mA
